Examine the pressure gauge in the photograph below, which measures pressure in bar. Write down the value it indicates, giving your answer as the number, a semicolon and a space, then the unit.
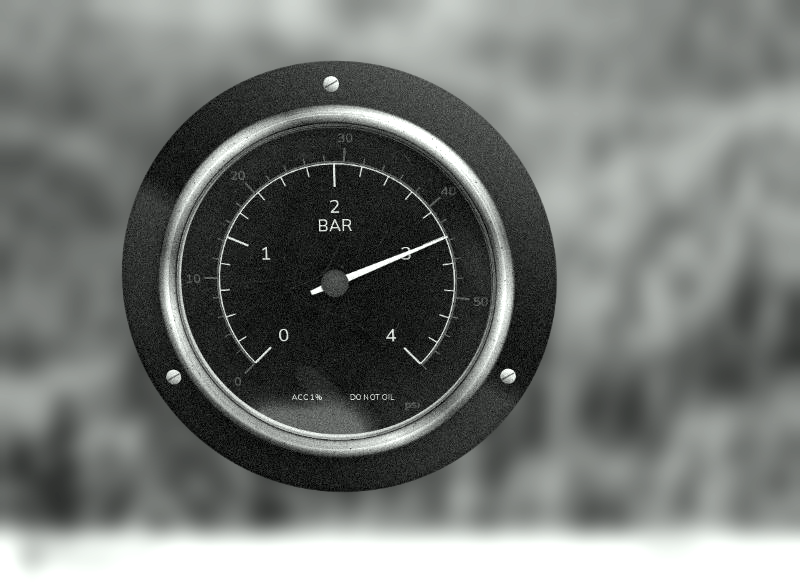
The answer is 3; bar
